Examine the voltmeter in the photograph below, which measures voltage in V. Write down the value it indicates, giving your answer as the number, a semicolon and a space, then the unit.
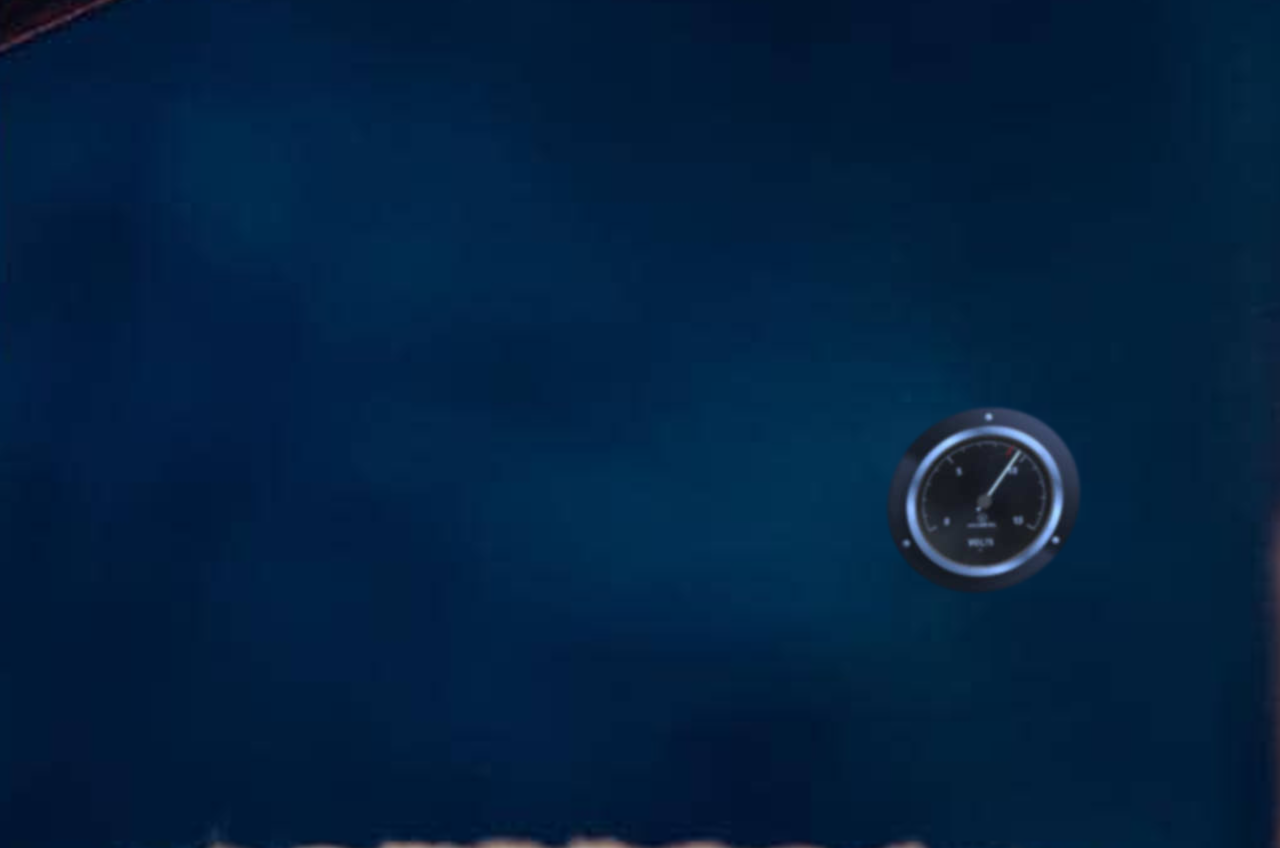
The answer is 9.5; V
